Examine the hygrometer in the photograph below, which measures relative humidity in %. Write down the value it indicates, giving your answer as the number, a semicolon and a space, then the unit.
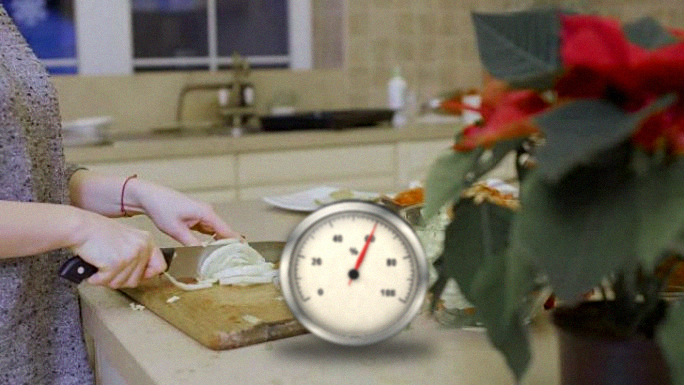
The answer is 60; %
